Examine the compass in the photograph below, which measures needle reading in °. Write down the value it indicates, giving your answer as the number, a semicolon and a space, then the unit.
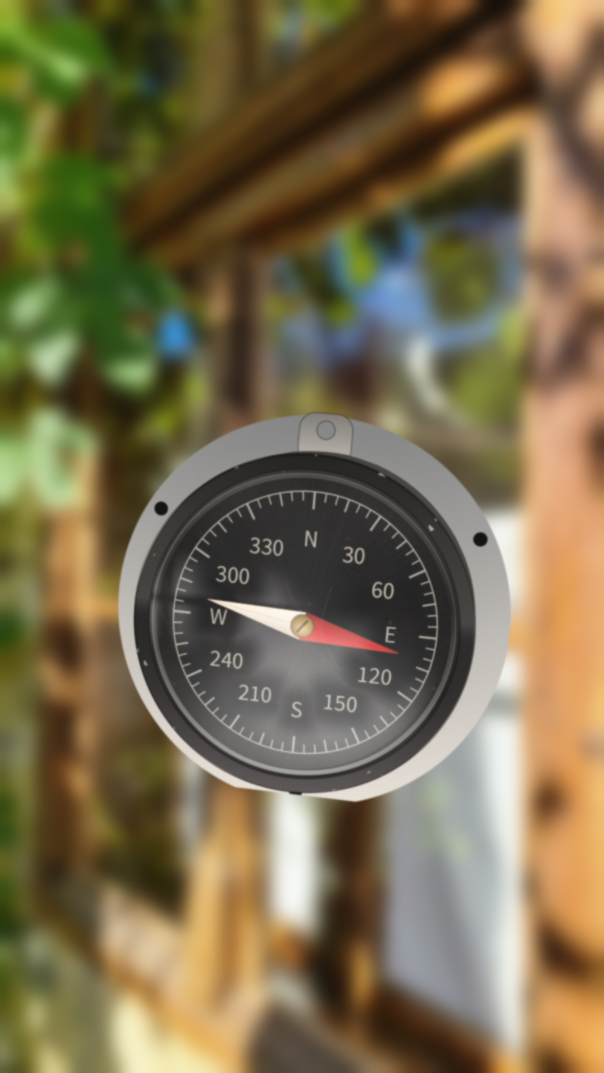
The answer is 100; °
